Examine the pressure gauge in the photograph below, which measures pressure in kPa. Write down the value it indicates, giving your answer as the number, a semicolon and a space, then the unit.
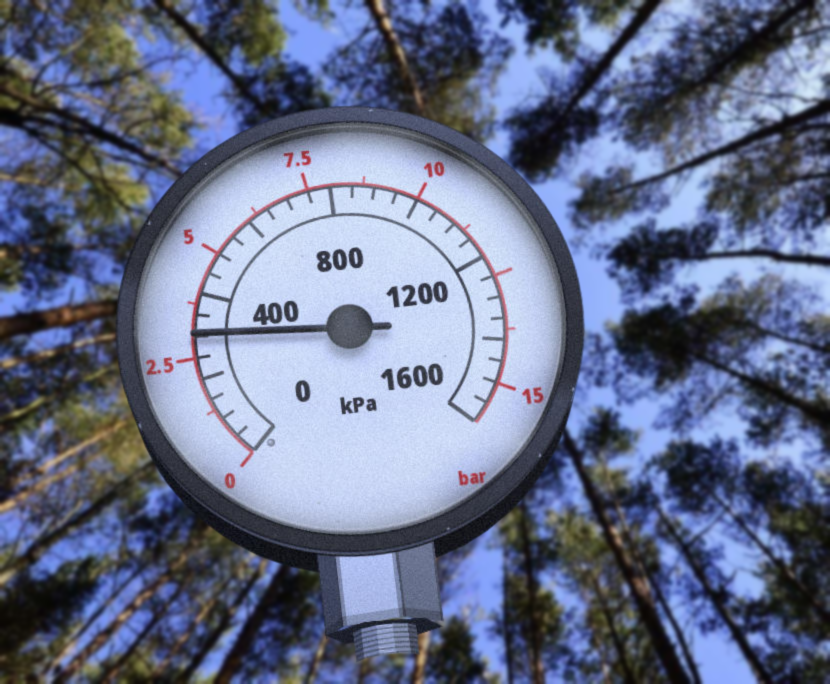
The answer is 300; kPa
